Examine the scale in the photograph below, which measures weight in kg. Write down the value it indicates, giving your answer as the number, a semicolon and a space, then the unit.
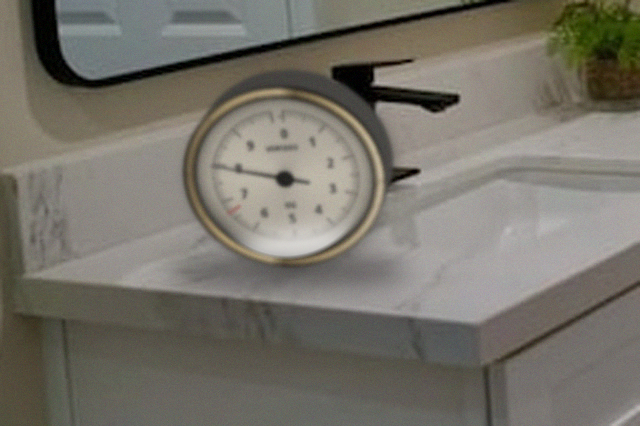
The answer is 8; kg
